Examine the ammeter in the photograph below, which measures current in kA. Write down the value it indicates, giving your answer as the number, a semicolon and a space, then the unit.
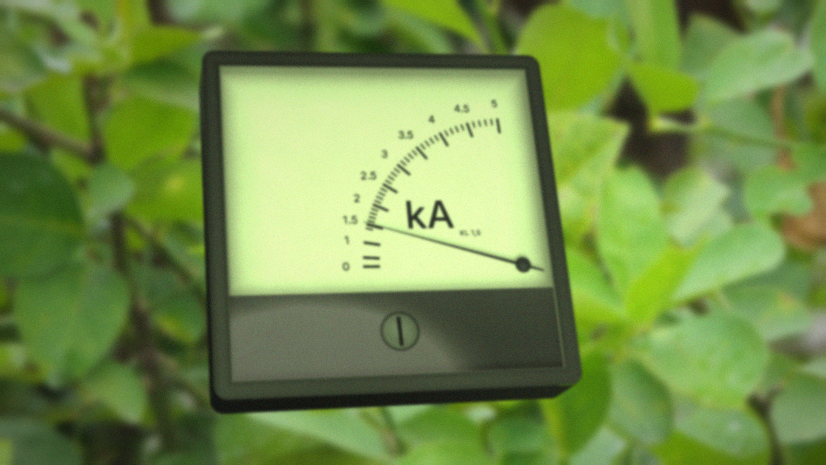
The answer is 1.5; kA
